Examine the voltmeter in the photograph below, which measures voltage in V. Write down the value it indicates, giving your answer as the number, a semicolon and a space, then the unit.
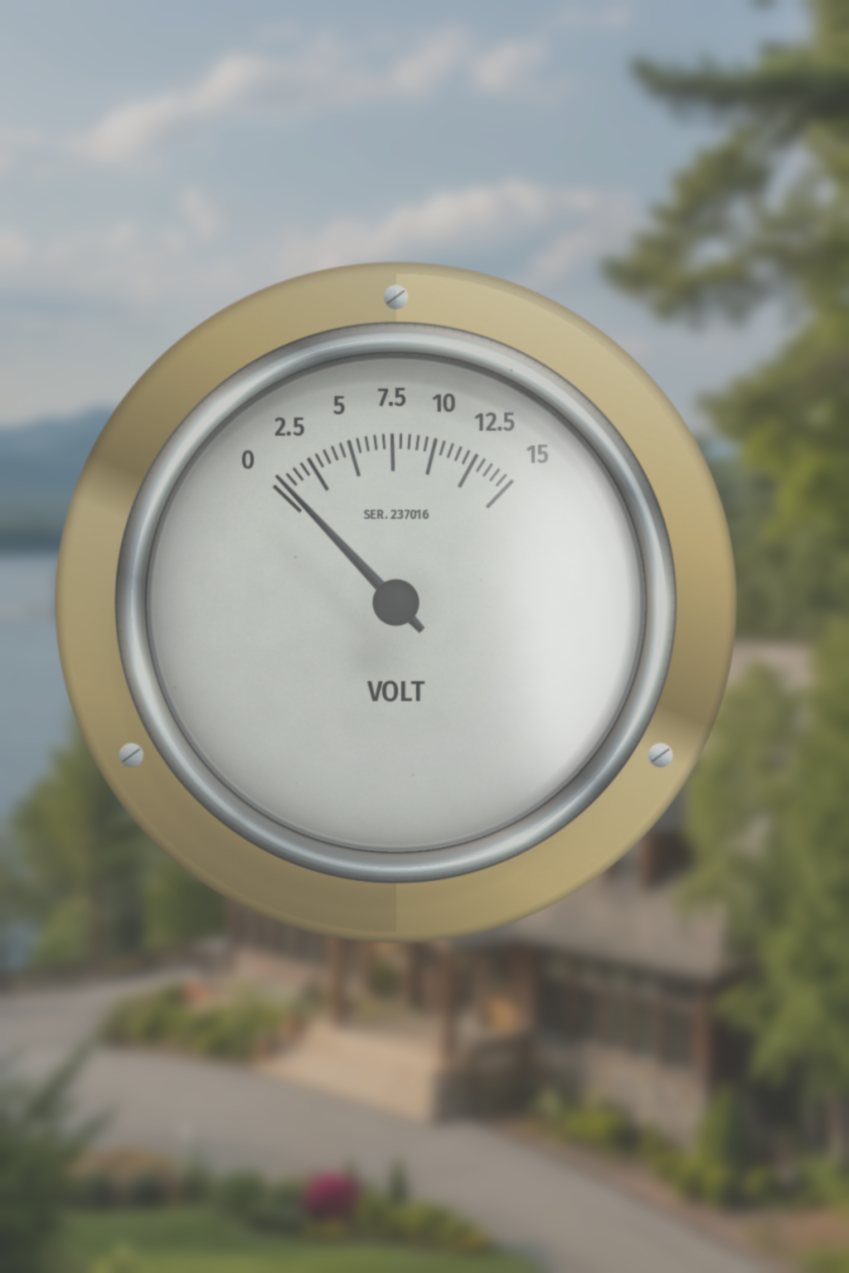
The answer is 0.5; V
